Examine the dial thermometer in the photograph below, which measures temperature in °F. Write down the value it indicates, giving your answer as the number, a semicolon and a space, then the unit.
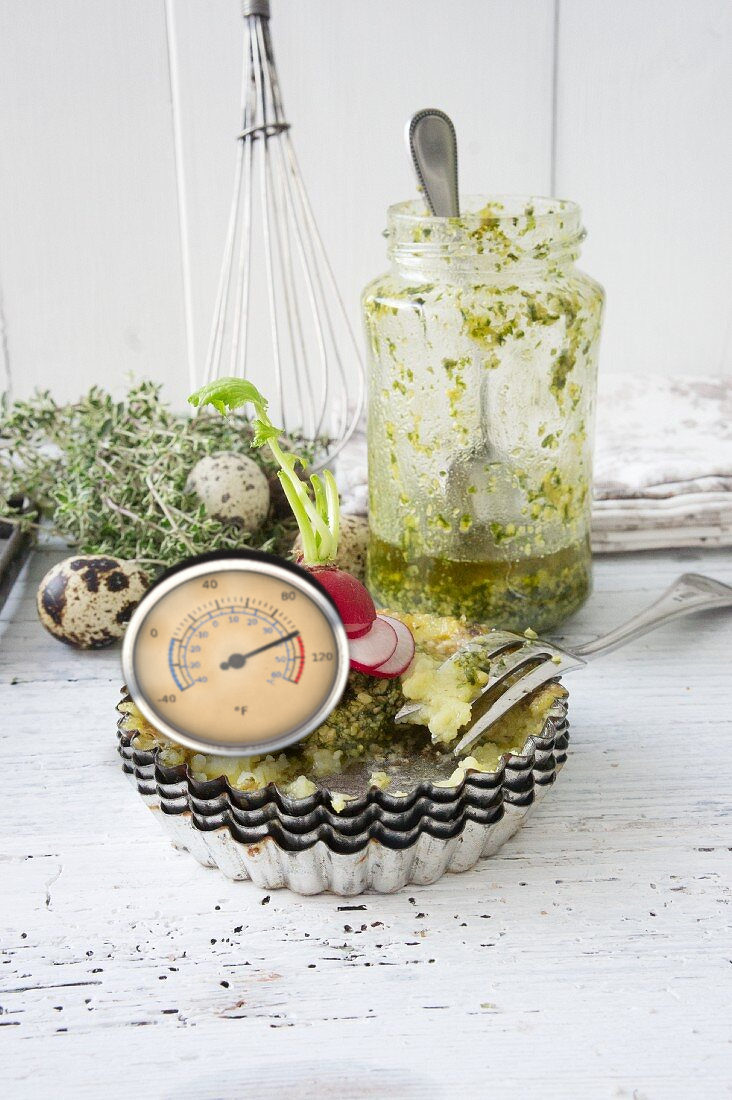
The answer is 100; °F
